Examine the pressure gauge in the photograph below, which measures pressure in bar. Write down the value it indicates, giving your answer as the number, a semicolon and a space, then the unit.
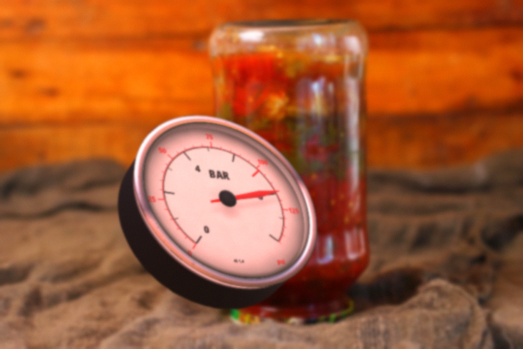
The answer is 8; bar
